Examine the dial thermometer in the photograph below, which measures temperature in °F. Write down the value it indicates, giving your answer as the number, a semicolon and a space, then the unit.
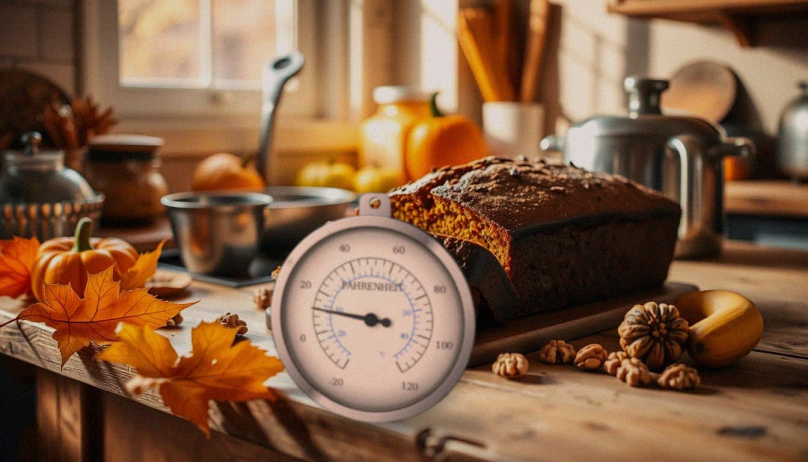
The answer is 12; °F
